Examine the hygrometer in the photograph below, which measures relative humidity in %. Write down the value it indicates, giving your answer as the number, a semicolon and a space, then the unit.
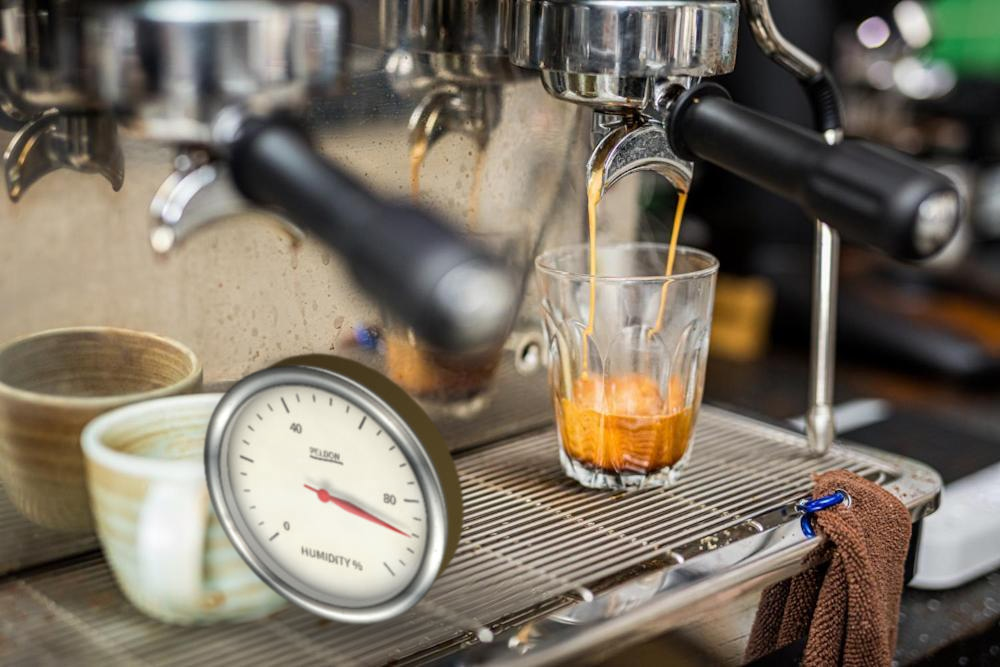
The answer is 88; %
